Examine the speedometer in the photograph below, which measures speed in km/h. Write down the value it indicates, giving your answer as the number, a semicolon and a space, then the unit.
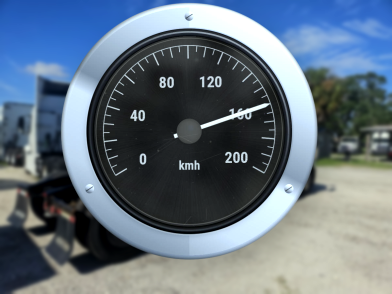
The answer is 160; km/h
